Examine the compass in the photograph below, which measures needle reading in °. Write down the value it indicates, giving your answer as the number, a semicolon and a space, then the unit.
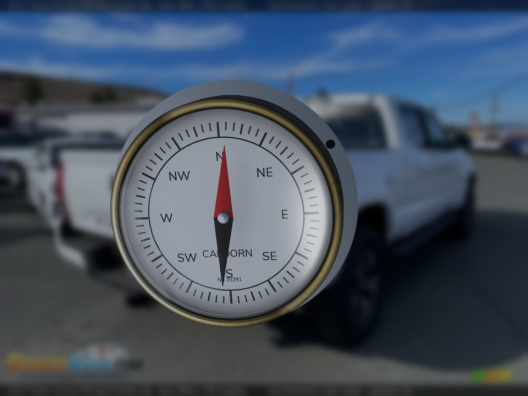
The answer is 5; °
